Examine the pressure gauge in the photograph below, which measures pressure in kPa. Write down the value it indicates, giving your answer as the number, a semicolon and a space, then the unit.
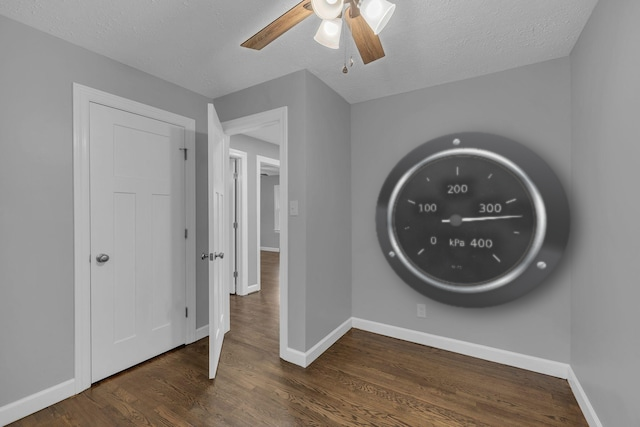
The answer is 325; kPa
